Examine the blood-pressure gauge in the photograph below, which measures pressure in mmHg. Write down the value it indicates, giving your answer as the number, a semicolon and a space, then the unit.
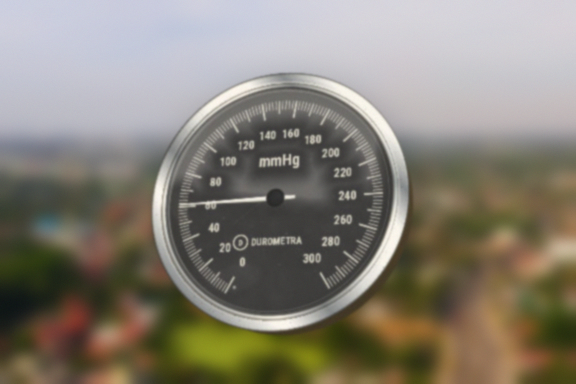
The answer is 60; mmHg
